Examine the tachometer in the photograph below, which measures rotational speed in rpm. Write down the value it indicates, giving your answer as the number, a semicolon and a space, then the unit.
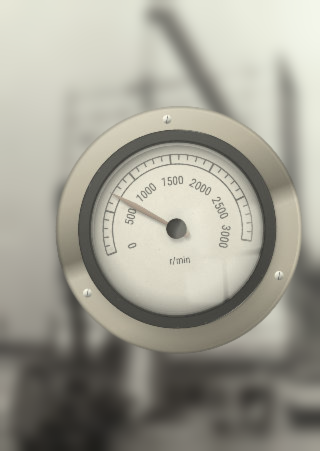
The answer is 700; rpm
